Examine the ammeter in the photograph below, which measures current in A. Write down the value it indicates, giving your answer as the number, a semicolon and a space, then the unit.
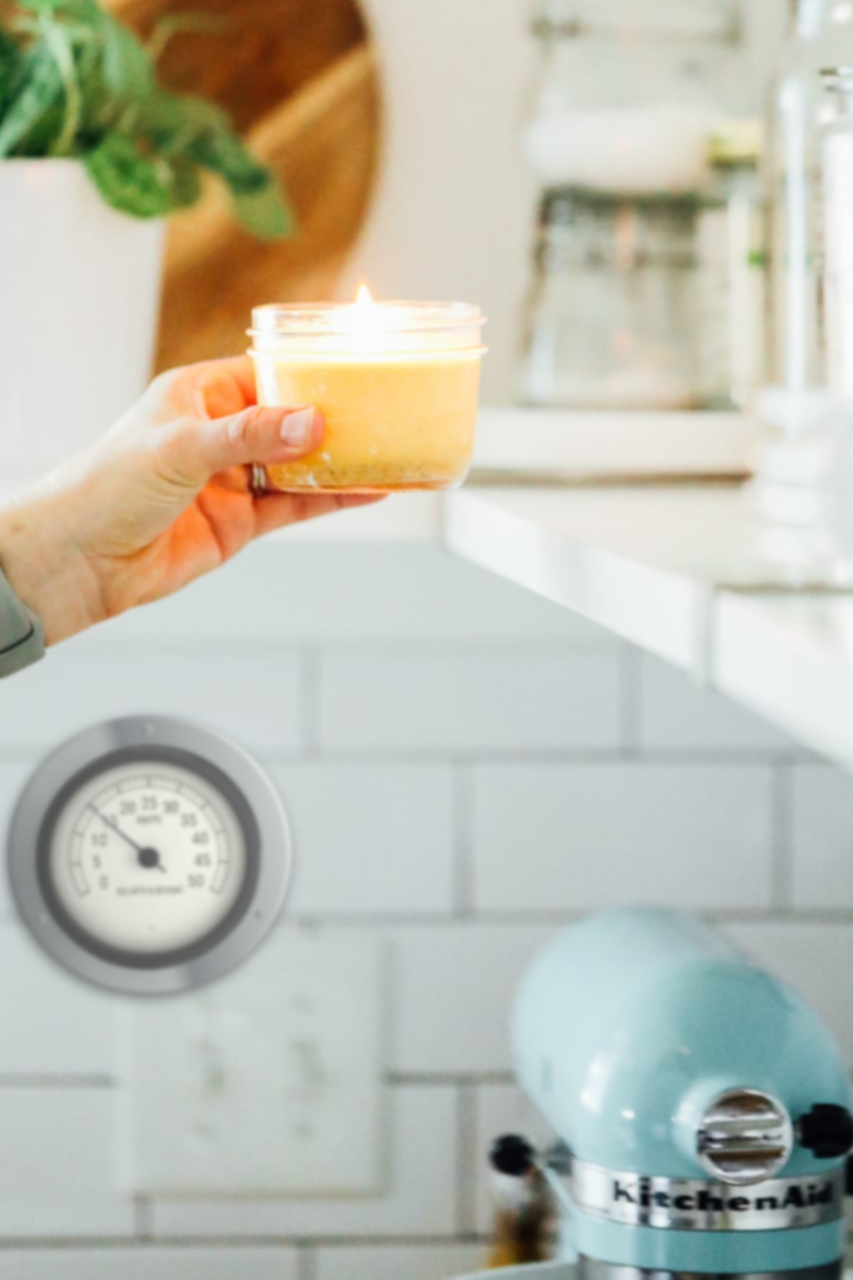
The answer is 15; A
